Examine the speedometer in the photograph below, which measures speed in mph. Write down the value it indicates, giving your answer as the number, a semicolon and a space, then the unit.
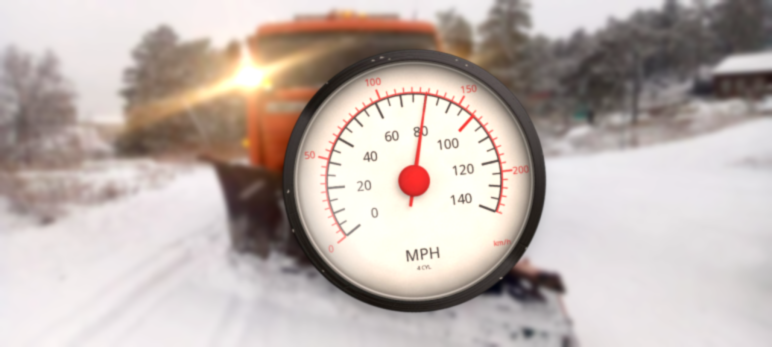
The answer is 80; mph
